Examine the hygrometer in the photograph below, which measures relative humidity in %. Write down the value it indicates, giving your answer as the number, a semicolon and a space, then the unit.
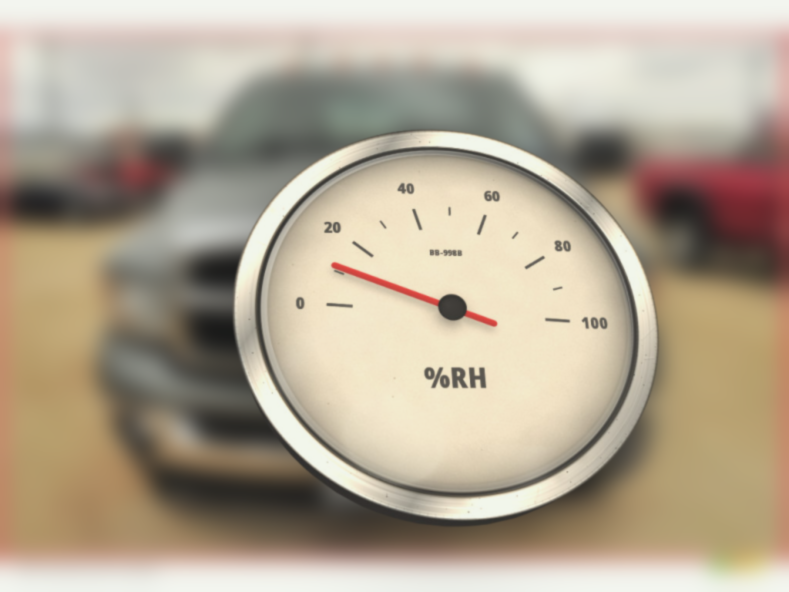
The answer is 10; %
